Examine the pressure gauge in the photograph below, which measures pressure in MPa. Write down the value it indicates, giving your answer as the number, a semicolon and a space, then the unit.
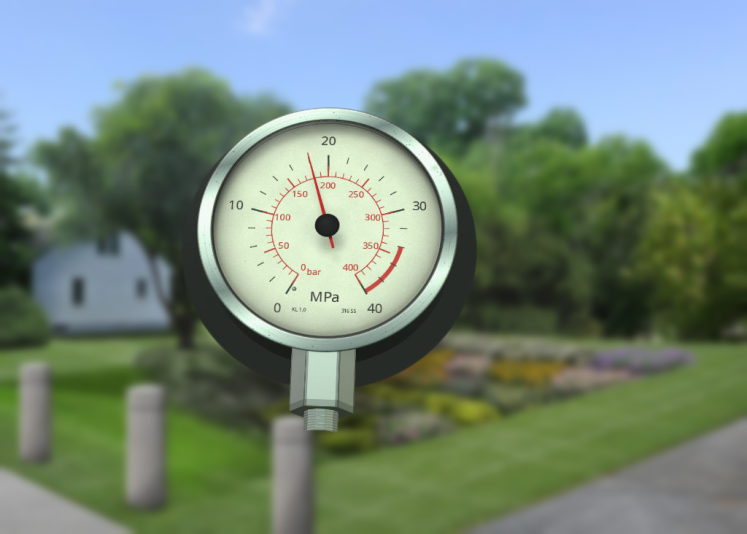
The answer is 18; MPa
